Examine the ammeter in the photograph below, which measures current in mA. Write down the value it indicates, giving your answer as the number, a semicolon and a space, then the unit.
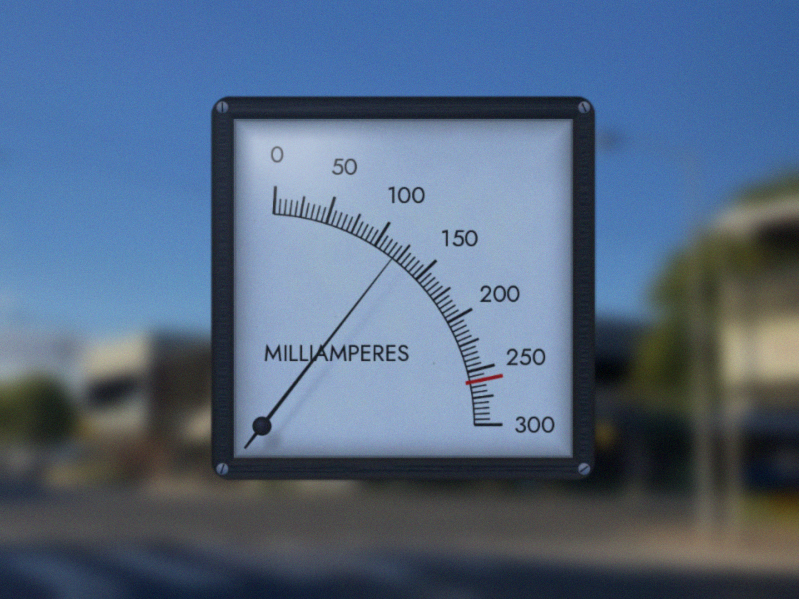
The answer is 120; mA
